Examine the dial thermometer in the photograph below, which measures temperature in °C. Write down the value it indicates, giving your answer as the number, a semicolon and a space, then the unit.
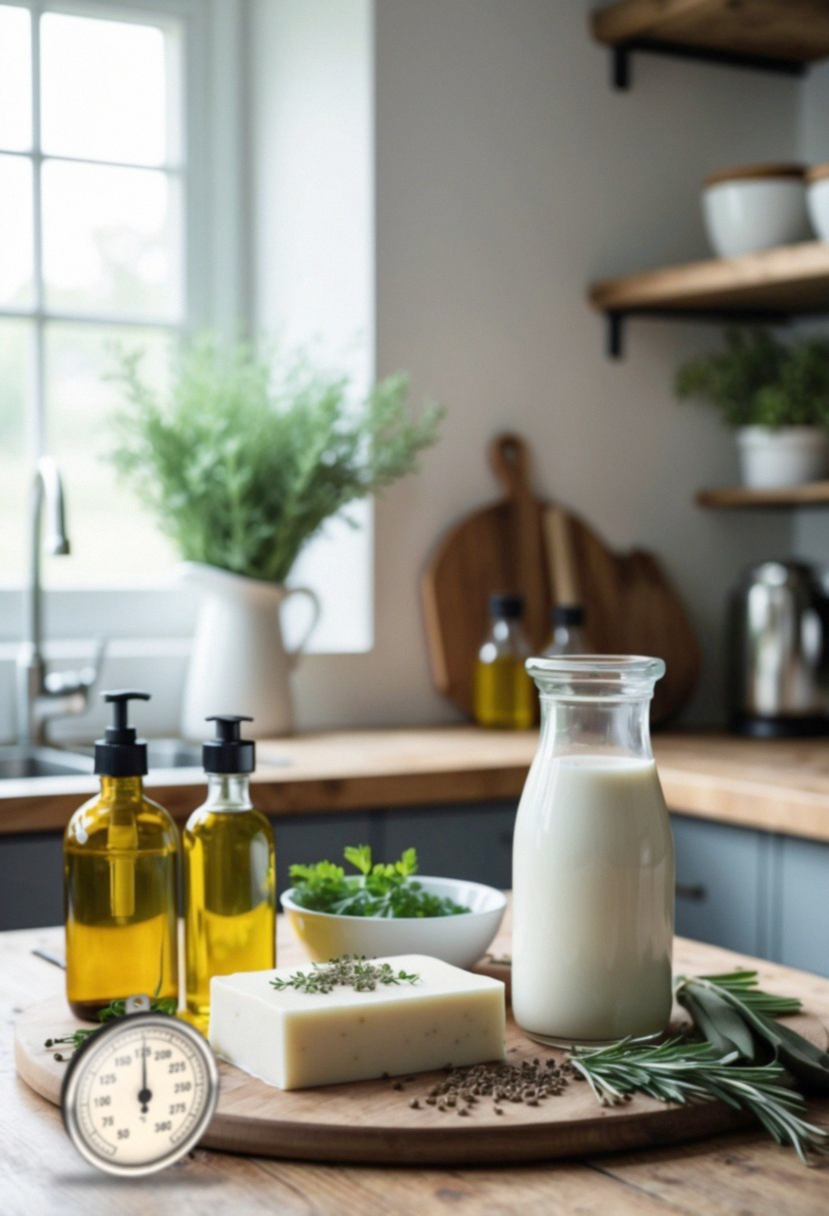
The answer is 175; °C
